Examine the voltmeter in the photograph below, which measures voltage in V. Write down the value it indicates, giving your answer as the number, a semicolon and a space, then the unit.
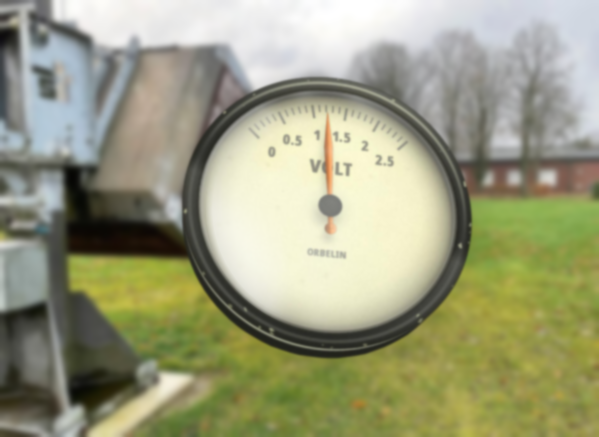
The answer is 1.2; V
